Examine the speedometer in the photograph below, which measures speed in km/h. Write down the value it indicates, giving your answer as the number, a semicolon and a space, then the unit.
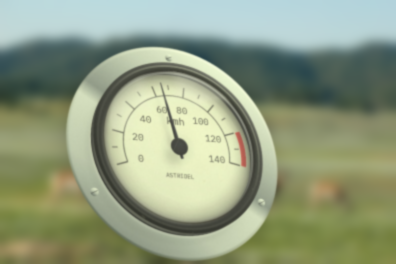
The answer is 65; km/h
